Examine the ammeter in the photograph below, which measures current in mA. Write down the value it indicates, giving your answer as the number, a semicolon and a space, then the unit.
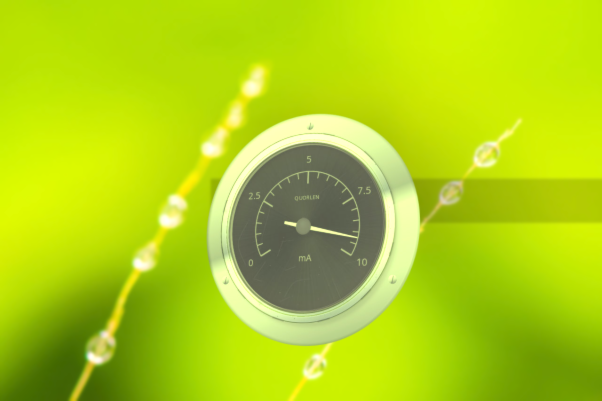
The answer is 9.25; mA
